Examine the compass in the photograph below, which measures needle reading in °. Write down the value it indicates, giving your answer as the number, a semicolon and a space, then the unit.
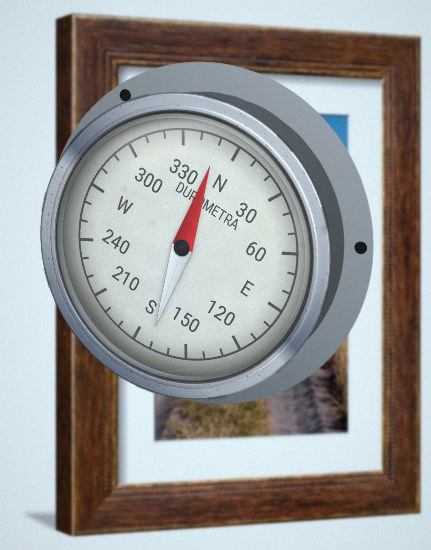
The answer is 350; °
